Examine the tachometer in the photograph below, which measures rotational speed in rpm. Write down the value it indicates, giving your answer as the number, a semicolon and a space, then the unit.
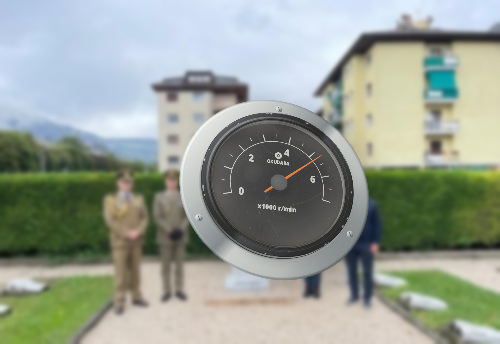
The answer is 5250; rpm
